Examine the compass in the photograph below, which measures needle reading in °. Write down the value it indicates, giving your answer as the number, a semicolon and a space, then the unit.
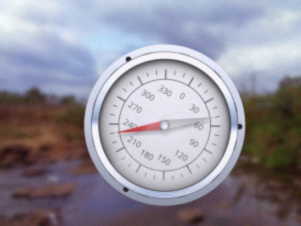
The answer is 230; °
